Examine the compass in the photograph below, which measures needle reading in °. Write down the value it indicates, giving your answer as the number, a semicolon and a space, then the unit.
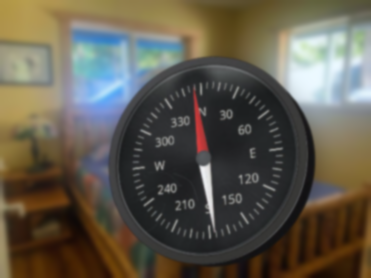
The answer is 355; °
